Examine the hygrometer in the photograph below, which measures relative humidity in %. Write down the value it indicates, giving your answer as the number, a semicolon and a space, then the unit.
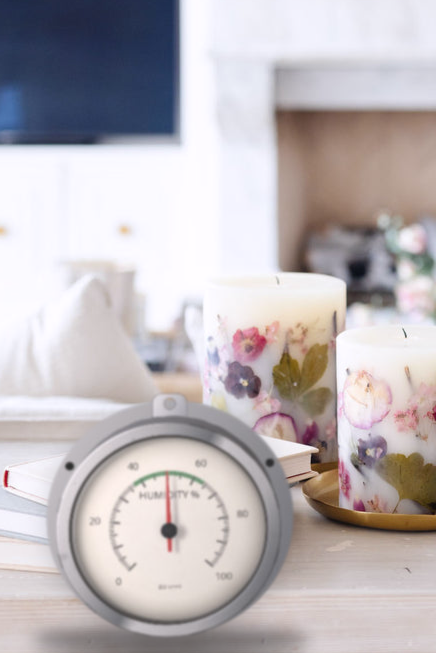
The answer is 50; %
